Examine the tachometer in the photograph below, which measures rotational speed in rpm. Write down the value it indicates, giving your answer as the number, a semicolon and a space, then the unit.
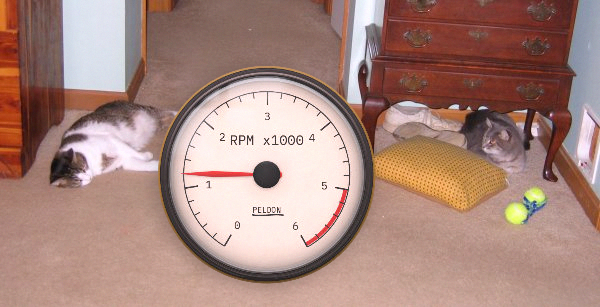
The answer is 1200; rpm
